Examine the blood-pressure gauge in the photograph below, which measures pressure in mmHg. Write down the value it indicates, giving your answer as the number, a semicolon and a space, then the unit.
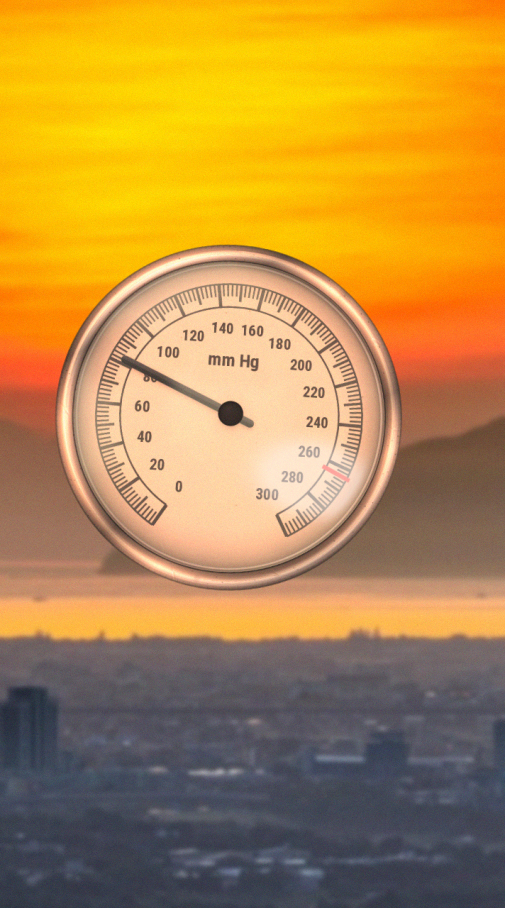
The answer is 82; mmHg
